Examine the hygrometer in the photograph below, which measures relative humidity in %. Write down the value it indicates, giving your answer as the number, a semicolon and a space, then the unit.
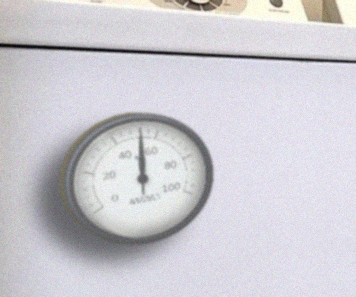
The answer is 52; %
